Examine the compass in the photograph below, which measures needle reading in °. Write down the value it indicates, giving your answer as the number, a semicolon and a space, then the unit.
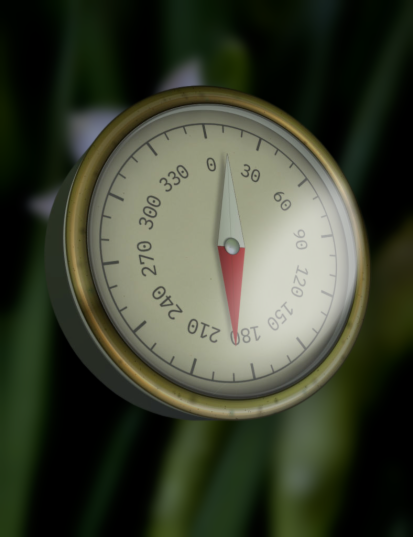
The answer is 190; °
